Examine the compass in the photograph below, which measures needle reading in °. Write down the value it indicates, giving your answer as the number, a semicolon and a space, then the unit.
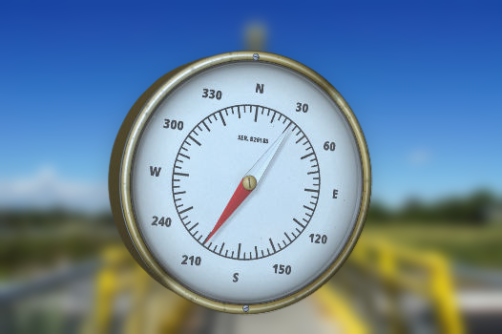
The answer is 210; °
